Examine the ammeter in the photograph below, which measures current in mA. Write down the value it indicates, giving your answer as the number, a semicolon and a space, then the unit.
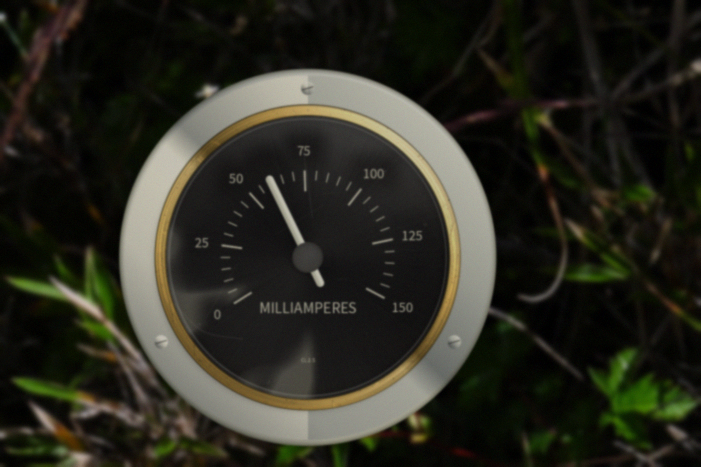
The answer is 60; mA
